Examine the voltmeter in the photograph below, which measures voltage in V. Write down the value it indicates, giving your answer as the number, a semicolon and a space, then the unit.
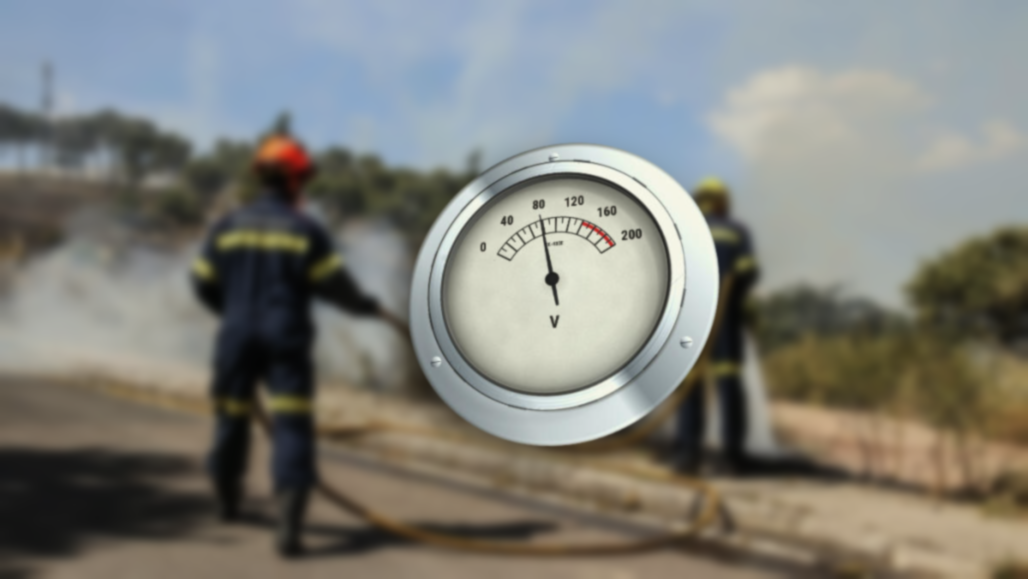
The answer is 80; V
